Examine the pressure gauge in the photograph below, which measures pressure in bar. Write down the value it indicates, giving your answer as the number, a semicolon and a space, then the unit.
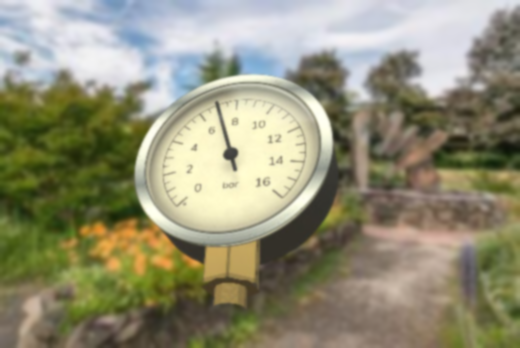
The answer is 7; bar
